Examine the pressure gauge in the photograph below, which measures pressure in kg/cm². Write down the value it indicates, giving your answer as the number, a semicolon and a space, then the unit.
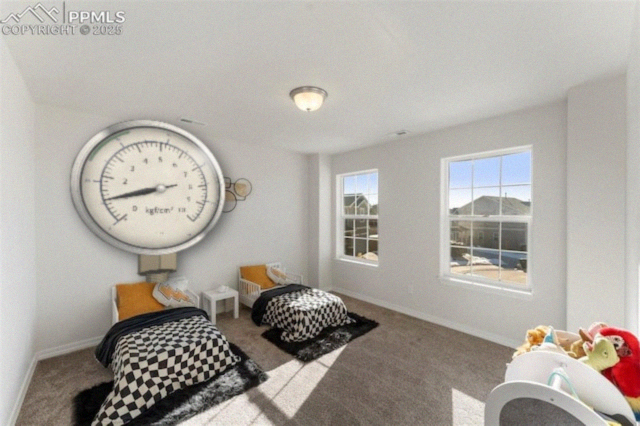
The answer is 1; kg/cm²
